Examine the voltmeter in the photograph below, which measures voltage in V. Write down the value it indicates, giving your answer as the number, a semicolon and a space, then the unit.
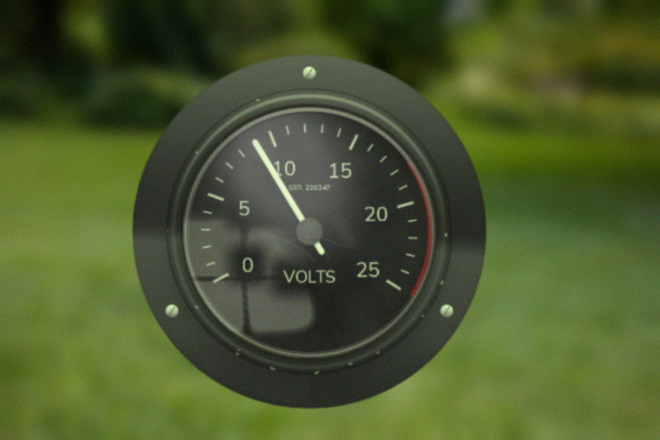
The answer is 9; V
